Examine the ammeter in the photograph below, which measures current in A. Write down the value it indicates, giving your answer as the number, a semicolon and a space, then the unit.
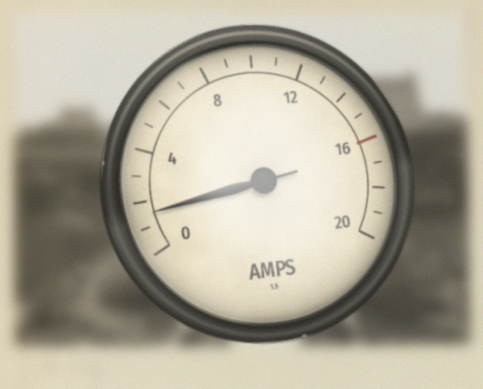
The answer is 1.5; A
